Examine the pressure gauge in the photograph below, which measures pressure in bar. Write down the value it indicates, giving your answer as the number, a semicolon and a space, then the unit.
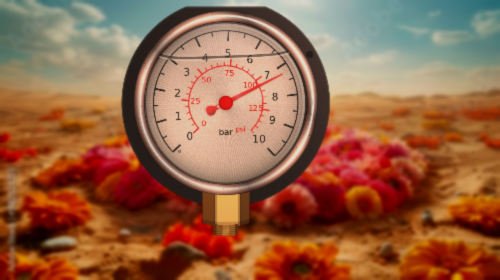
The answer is 7.25; bar
